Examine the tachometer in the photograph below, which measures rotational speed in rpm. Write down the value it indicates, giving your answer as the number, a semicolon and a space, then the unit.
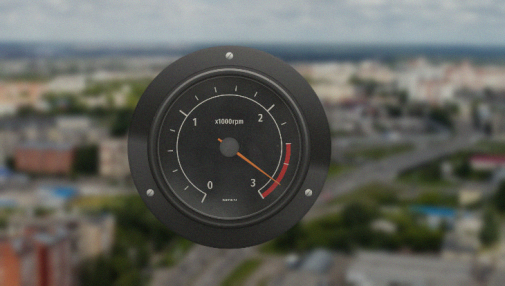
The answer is 2800; rpm
